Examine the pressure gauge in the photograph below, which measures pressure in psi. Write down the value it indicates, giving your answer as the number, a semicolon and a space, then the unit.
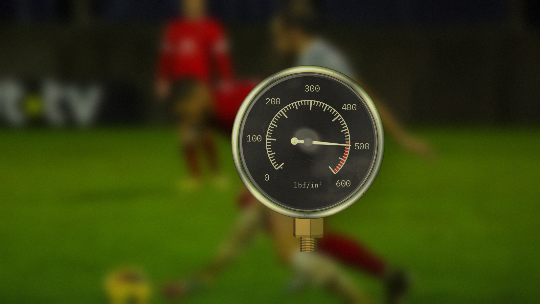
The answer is 500; psi
